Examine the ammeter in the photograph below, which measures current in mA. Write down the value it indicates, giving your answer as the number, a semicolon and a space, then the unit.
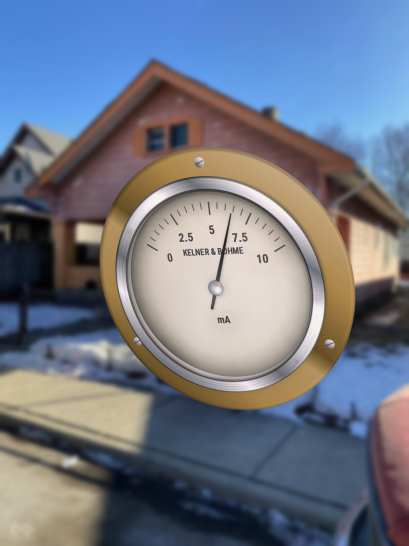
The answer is 6.5; mA
